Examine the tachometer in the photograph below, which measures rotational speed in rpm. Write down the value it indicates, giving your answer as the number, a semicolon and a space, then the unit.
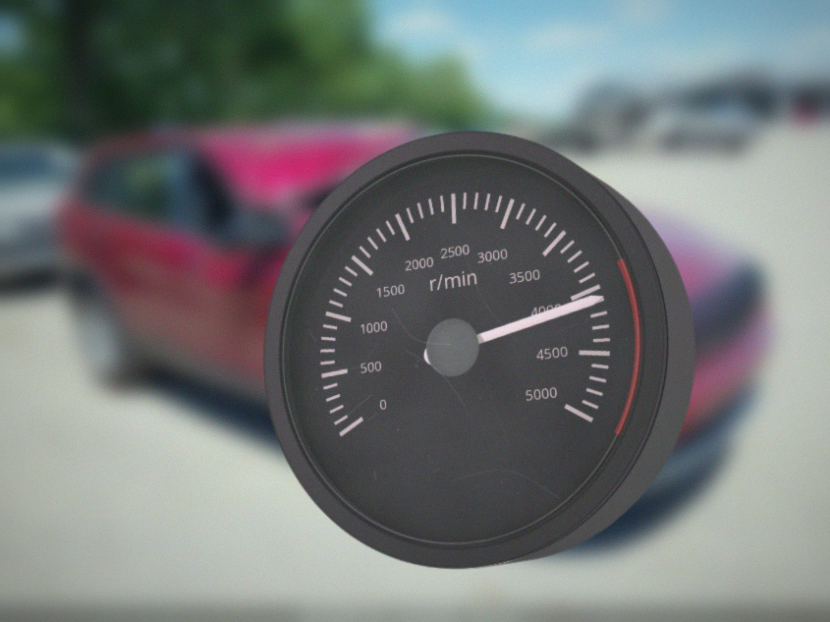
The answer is 4100; rpm
